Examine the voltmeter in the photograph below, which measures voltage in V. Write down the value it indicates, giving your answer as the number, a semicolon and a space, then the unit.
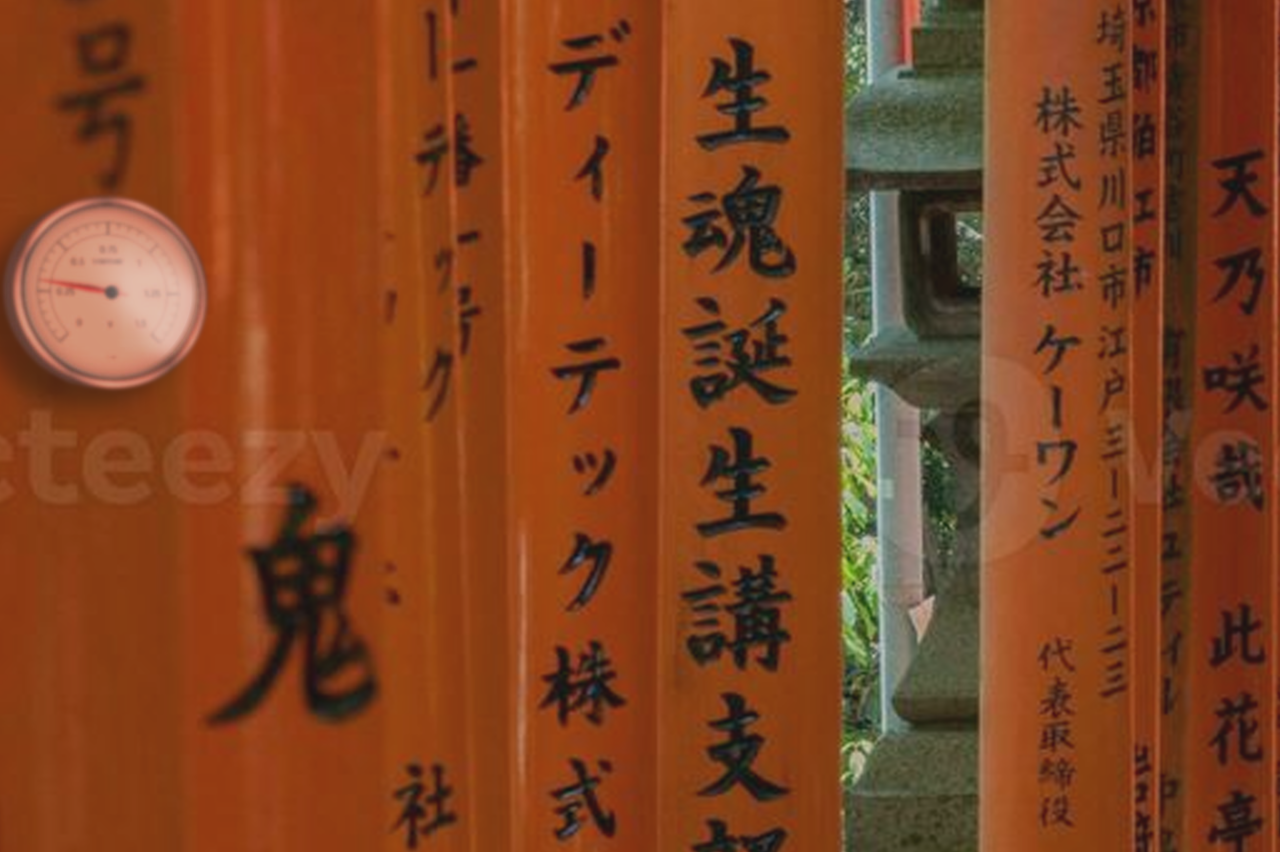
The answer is 0.3; V
